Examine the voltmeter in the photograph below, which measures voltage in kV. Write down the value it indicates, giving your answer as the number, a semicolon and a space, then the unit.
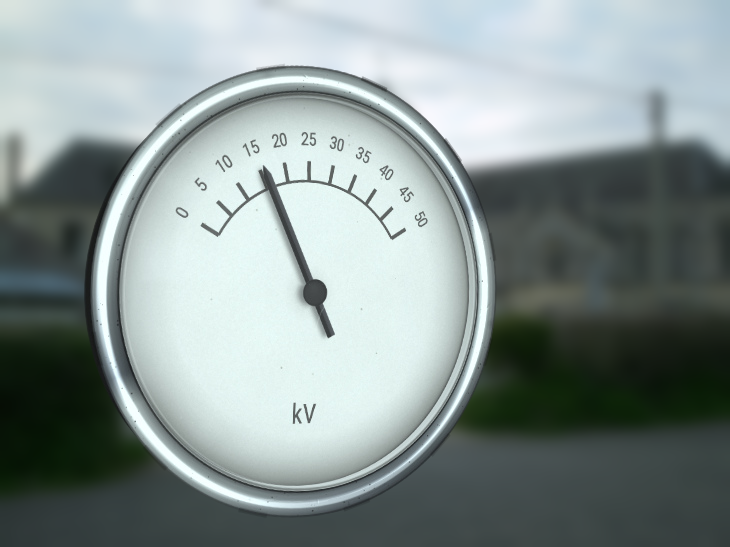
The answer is 15; kV
